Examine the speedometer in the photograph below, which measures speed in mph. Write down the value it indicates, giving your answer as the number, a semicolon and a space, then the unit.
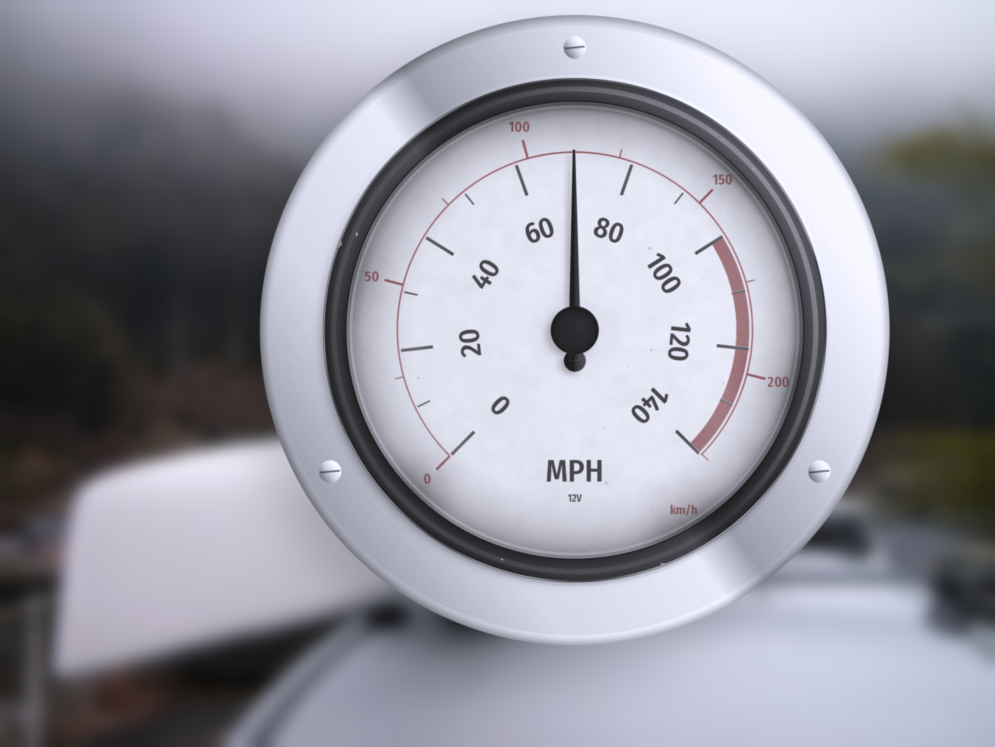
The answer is 70; mph
